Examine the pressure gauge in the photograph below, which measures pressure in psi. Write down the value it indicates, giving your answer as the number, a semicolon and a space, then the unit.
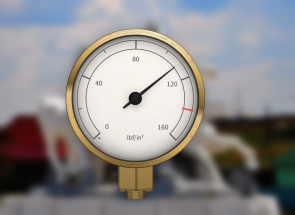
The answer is 110; psi
